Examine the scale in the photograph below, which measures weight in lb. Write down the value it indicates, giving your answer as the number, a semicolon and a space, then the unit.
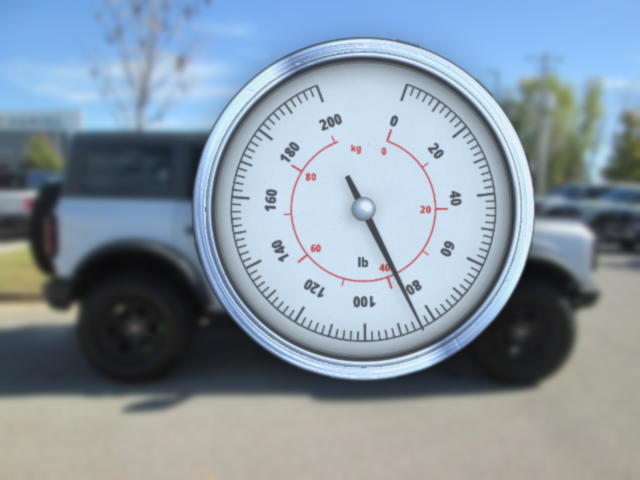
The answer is 84; lb
